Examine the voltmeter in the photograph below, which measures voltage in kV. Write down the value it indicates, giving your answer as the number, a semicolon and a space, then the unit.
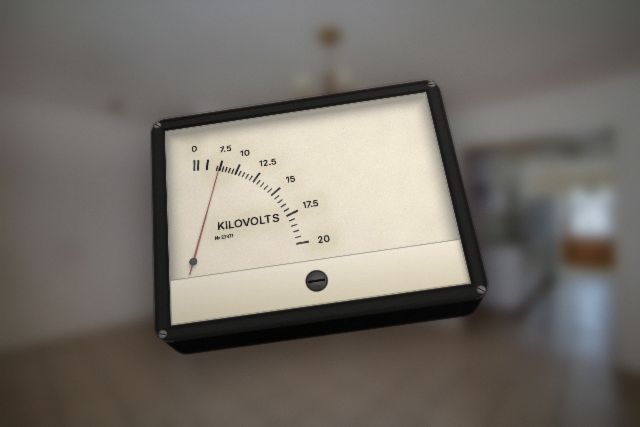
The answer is 7.5; kV
